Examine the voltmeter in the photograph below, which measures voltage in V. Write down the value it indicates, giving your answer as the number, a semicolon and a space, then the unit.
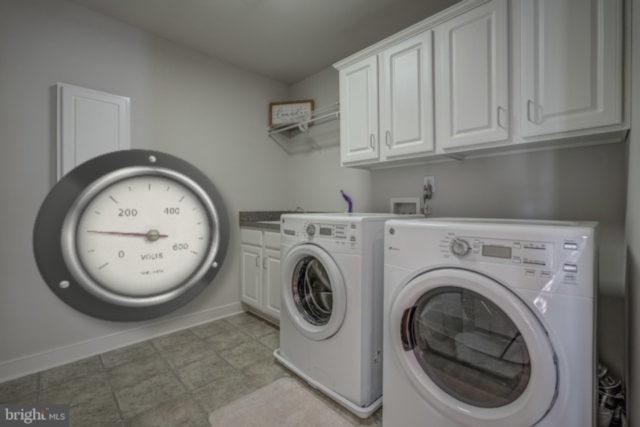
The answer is 100; V
